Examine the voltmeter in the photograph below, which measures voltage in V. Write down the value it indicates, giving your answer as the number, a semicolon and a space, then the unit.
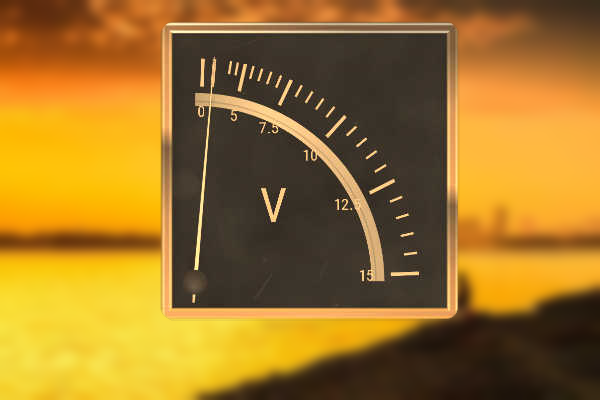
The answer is 2.5; V
